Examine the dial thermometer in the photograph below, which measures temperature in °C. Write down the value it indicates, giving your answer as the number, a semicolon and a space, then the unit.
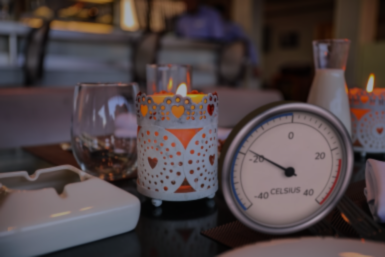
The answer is -18; °C
